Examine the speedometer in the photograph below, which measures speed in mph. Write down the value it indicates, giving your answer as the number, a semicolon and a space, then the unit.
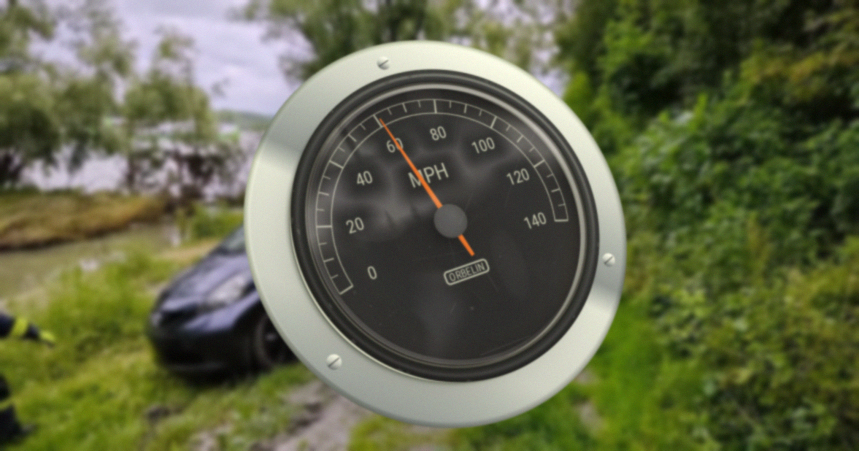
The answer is 60; mph
